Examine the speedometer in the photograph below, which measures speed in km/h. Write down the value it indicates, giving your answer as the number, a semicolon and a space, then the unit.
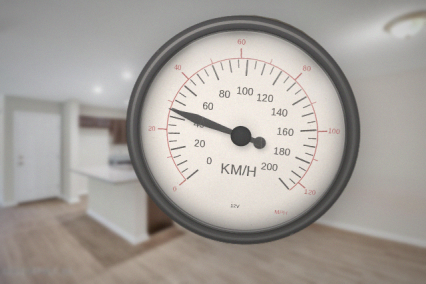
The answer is 45; km/h
